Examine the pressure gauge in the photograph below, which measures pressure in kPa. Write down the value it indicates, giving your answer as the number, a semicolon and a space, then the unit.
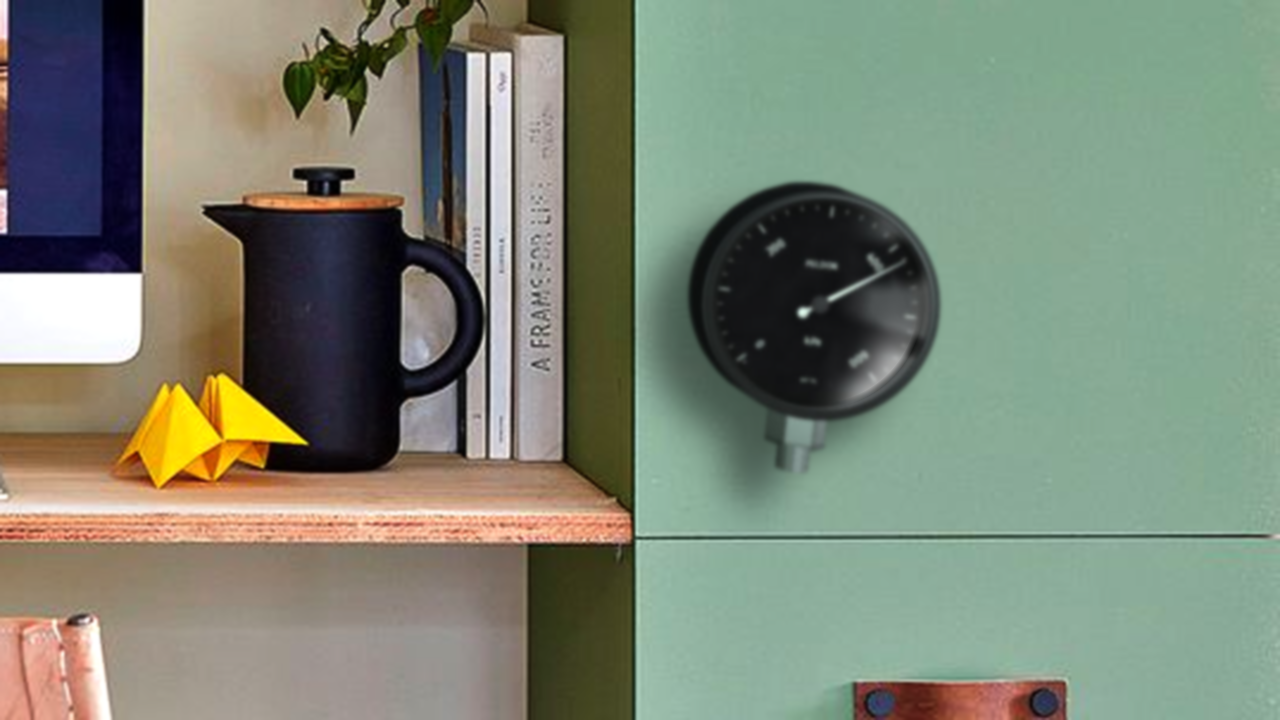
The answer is 420; kPa
